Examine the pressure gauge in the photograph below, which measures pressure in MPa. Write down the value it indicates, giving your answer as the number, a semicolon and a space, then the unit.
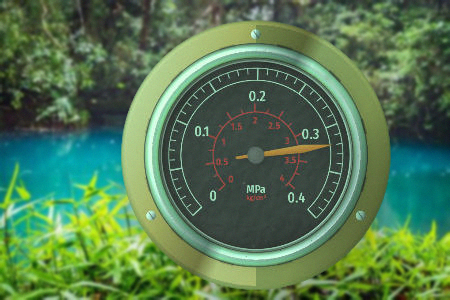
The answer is 0.32; MPa
